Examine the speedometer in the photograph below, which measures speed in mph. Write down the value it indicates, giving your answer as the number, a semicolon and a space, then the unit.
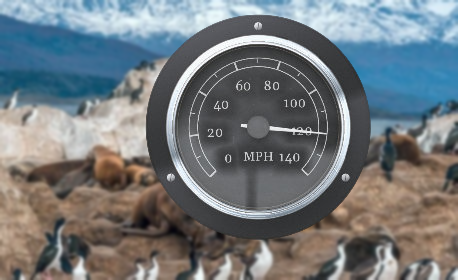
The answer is 120; mph
